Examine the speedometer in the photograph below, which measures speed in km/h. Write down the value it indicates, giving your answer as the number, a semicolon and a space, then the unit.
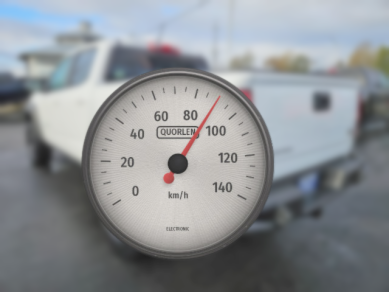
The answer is 90; km/h
